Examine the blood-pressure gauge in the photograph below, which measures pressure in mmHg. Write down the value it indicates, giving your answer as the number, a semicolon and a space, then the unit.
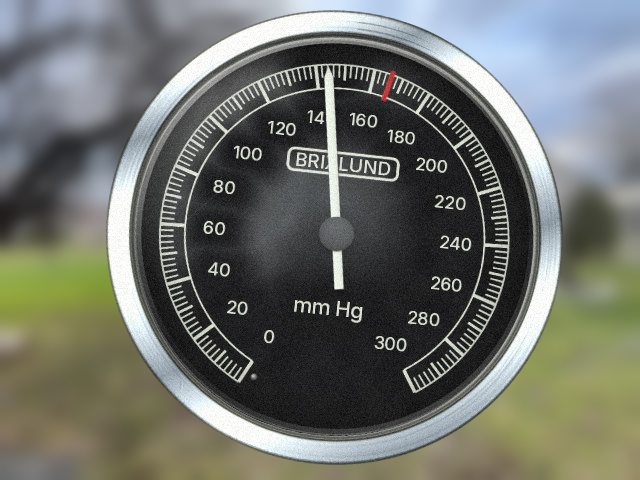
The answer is 144; mmHg
